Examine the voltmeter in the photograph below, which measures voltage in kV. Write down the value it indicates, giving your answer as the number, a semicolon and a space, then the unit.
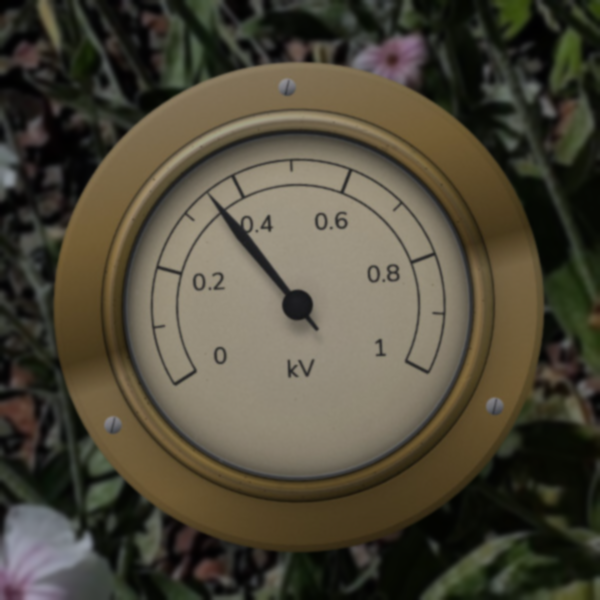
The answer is 0.35; kV
